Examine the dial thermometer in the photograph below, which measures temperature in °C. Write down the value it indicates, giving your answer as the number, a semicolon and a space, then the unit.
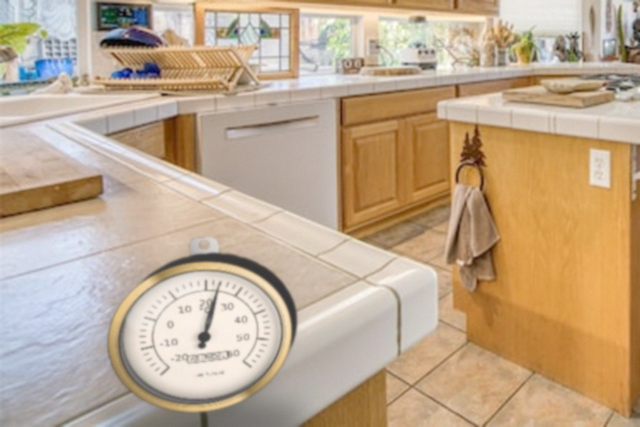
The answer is 24; °C
